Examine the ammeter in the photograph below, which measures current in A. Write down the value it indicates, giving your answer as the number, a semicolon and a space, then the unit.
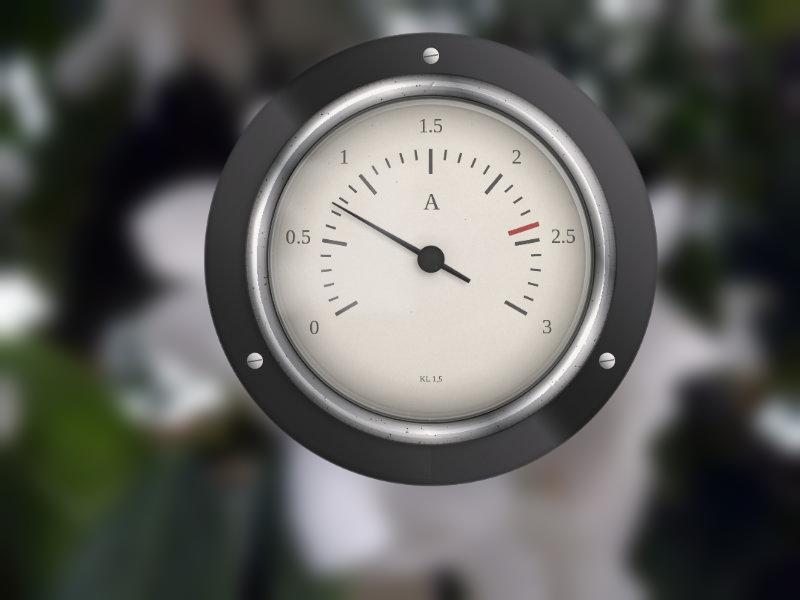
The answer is 0.75; A
